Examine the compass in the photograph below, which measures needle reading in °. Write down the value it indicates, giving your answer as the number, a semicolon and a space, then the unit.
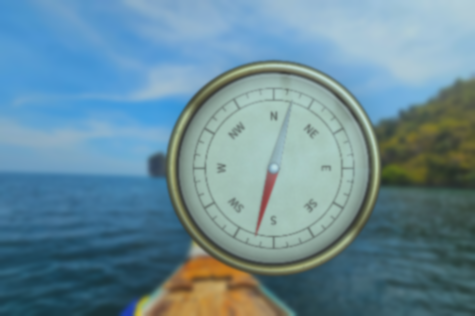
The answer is 195; °
